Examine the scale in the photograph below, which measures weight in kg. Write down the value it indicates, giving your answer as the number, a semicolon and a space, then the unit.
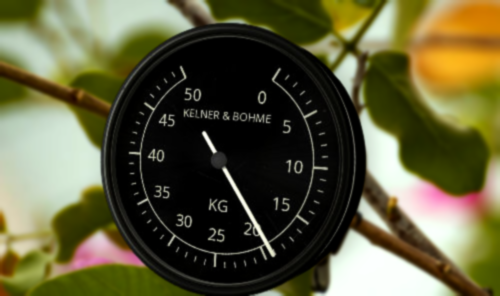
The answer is 19; kg
